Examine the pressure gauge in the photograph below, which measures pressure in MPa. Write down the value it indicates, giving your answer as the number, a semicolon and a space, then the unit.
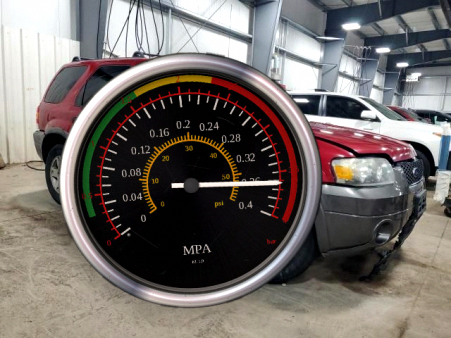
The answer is 0.36; MPa
